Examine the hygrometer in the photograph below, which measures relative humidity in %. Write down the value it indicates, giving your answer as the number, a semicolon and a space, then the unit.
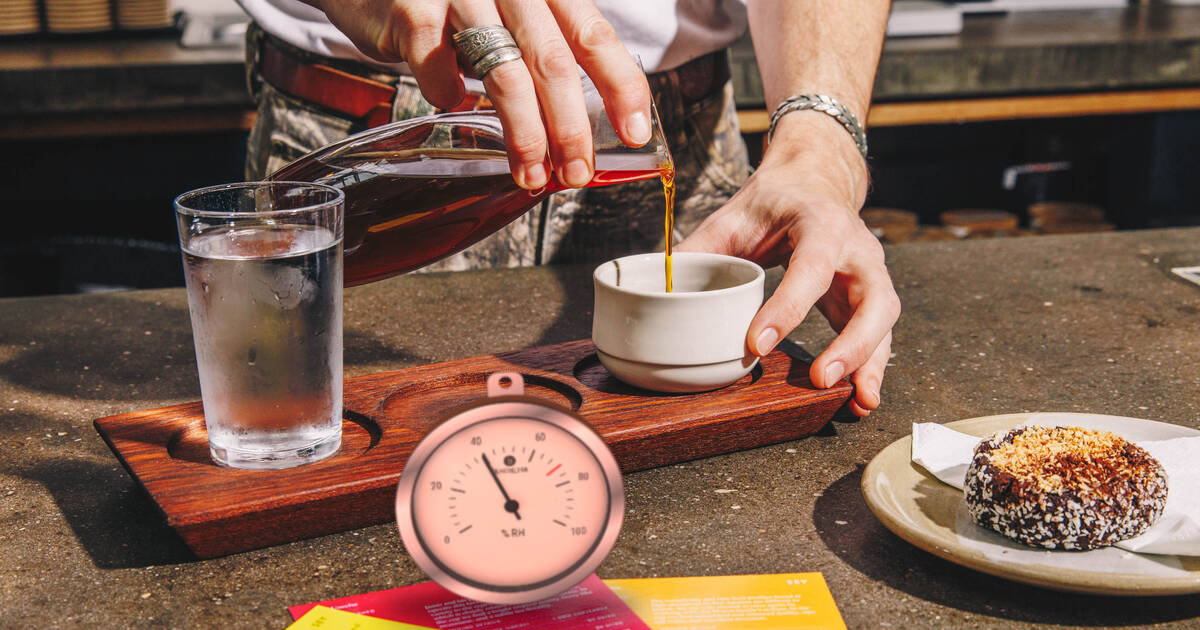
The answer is 40; %
